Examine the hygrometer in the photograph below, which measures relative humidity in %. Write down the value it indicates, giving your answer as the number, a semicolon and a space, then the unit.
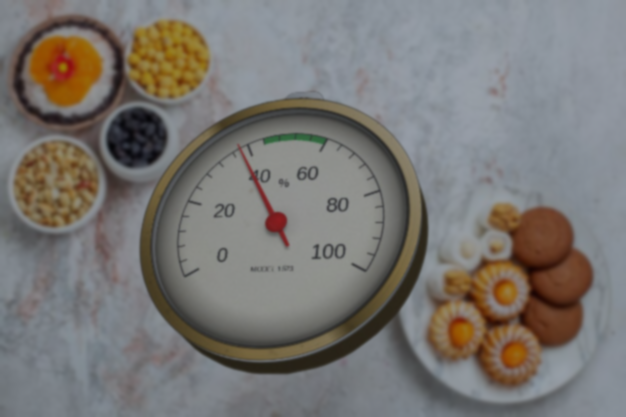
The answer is 38; %
